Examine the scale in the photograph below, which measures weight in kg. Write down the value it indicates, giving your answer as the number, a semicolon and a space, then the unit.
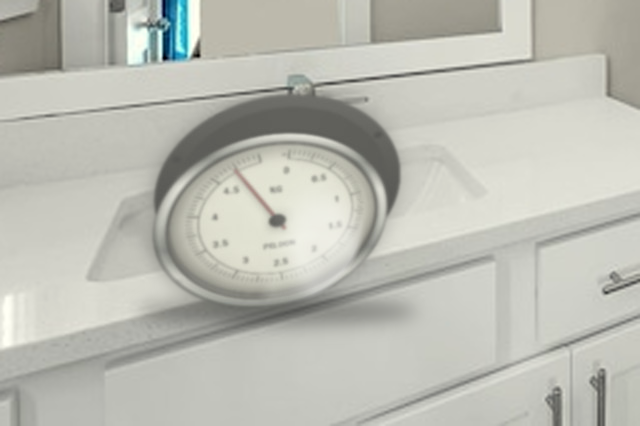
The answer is 4.75; kg
